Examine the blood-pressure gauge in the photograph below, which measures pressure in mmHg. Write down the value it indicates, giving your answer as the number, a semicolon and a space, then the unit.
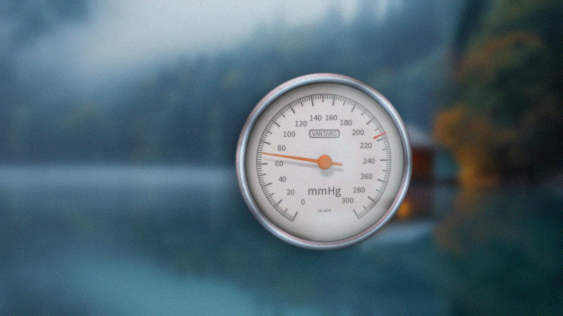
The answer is 70; mmHg
